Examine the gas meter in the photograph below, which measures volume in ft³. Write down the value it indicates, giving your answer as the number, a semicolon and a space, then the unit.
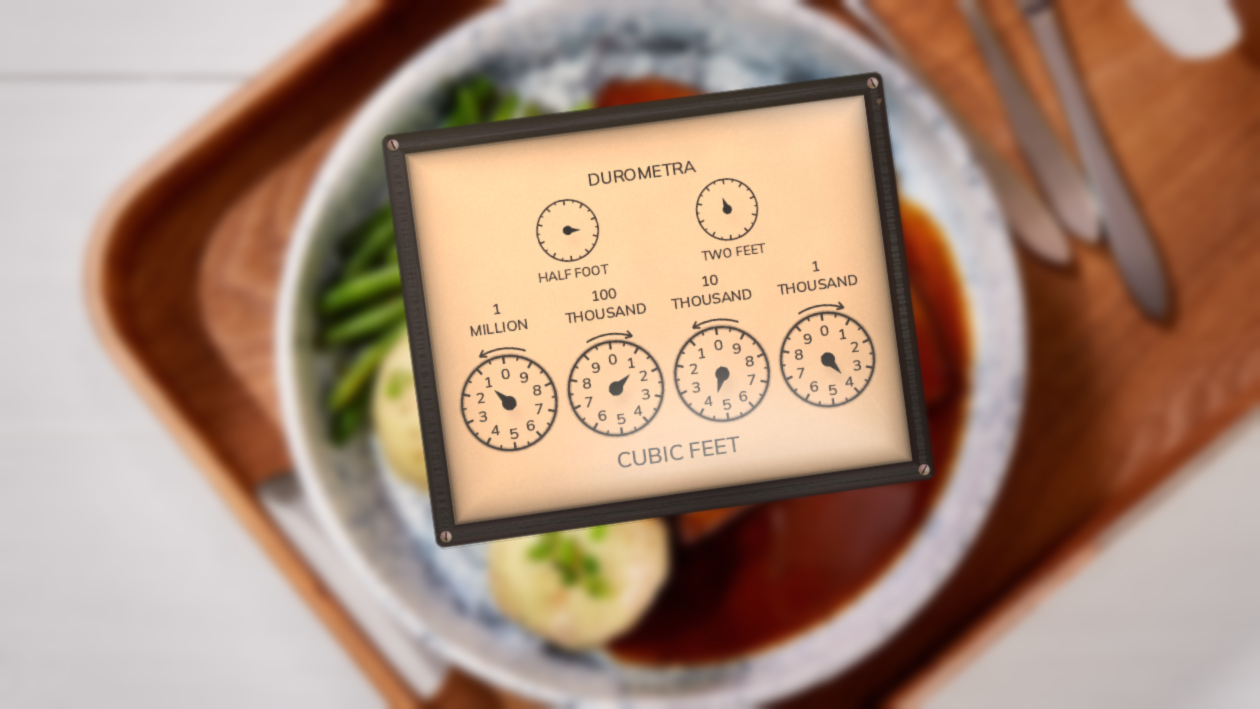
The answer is 114400; ft³
